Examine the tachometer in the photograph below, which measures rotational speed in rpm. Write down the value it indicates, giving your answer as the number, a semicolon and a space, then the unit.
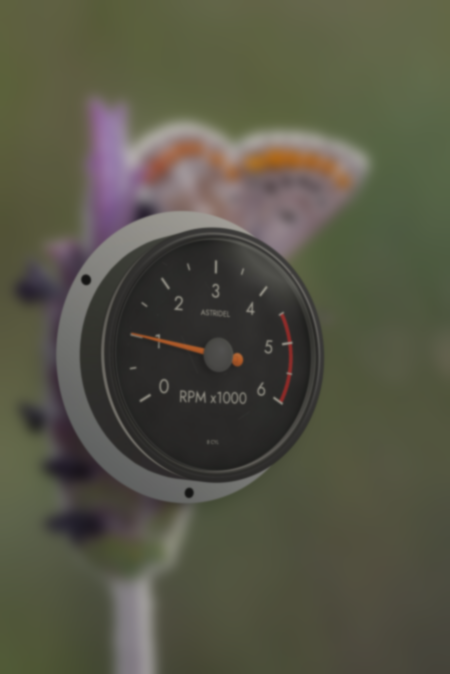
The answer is 1000; rpm
